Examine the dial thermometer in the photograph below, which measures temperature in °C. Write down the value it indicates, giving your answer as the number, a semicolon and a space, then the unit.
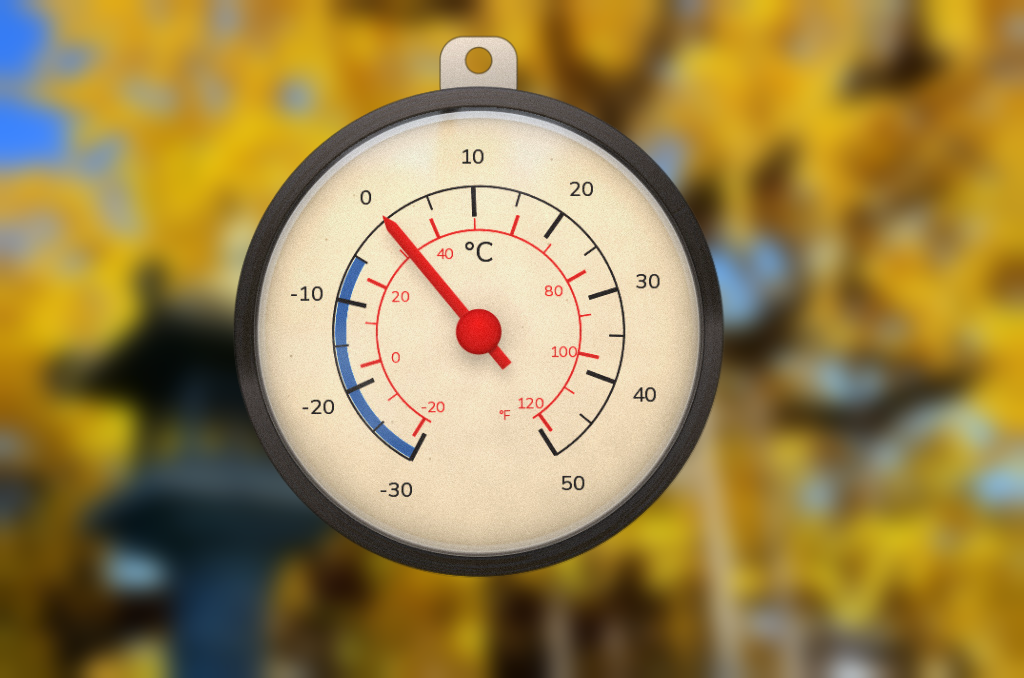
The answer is 0; °C
